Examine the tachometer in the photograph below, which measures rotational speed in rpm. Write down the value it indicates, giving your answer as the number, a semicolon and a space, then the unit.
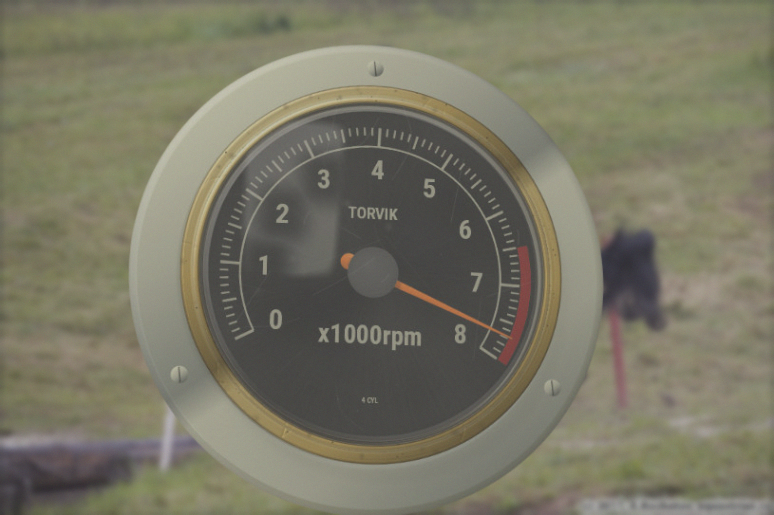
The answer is 7700; rpm
